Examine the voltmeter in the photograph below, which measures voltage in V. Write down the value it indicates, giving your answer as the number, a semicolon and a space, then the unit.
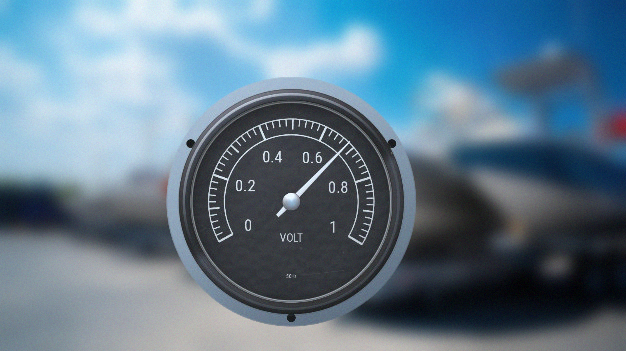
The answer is 0.68; V
